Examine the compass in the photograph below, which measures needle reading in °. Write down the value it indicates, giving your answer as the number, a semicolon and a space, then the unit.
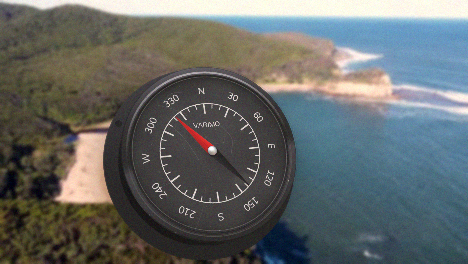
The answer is 320; °
